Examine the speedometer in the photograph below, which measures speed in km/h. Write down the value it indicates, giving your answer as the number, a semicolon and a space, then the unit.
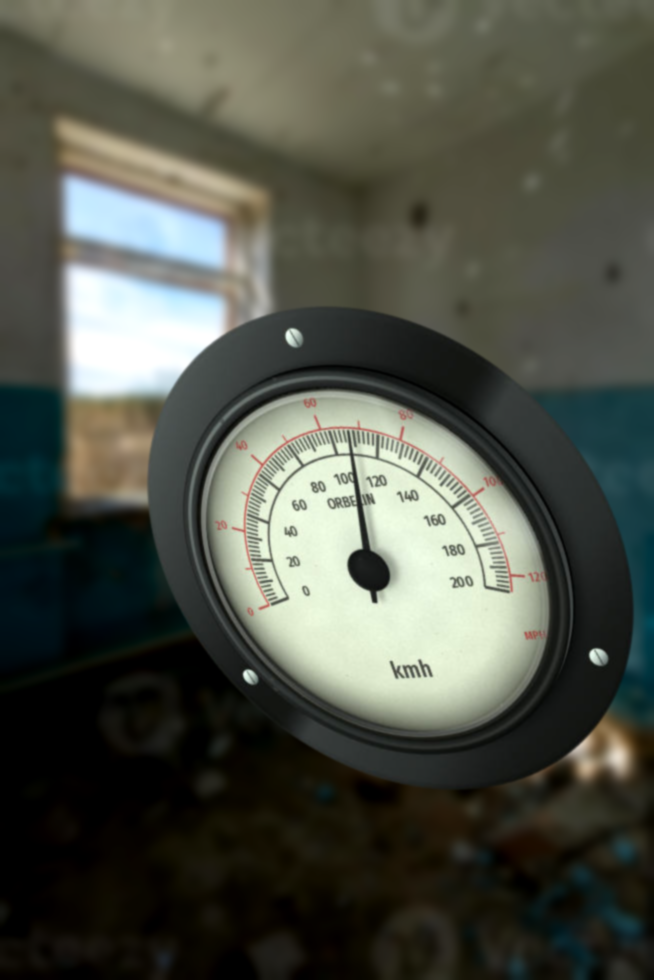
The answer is 110; km/h
